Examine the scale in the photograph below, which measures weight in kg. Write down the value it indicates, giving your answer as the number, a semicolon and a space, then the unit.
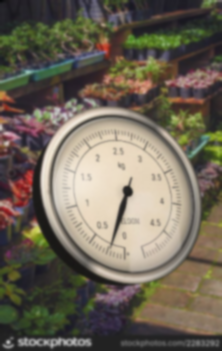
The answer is 0.25; kg
